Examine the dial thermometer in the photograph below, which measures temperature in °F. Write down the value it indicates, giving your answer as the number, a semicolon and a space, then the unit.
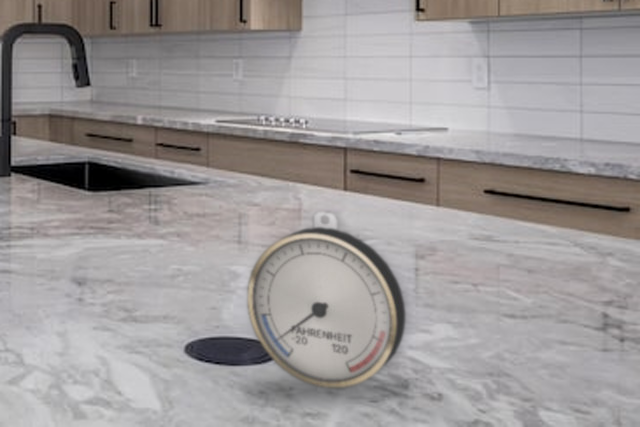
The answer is -12; °F
